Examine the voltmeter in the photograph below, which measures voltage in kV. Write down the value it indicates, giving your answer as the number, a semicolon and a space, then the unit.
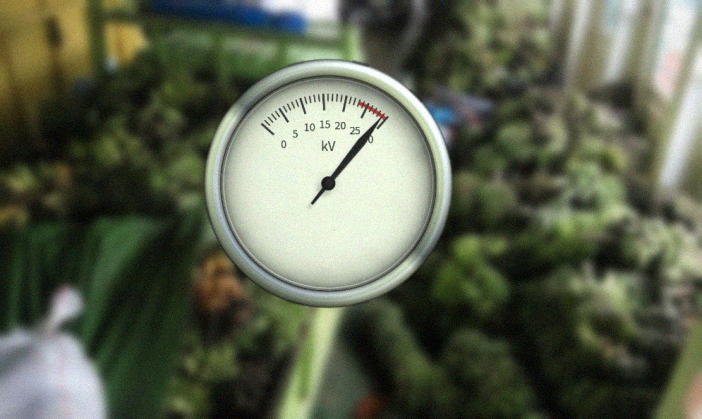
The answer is 29; kV
